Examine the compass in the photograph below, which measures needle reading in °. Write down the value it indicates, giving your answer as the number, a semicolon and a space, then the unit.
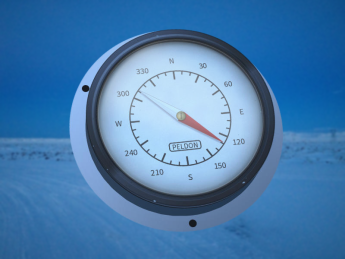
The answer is 130; °
